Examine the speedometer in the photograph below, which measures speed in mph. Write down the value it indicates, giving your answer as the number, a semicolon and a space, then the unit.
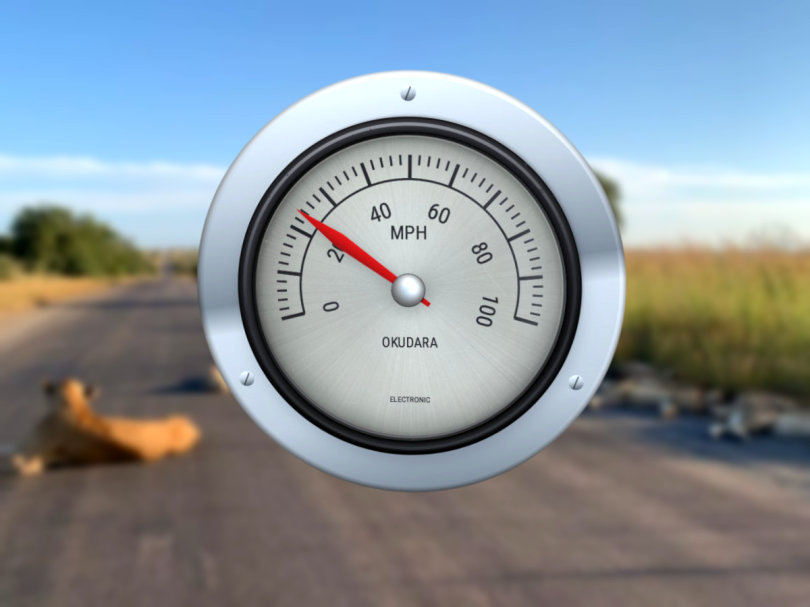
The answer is 24; mph
